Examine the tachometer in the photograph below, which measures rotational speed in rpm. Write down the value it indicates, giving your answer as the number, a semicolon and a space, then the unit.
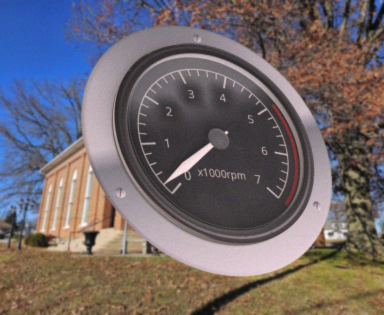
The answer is 200; rpm
